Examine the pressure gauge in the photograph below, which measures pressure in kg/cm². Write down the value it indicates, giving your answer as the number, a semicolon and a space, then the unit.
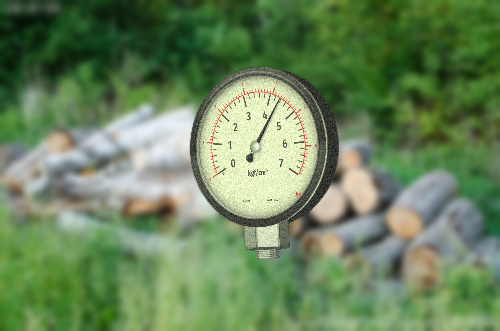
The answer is 4.4; kg/cm²
